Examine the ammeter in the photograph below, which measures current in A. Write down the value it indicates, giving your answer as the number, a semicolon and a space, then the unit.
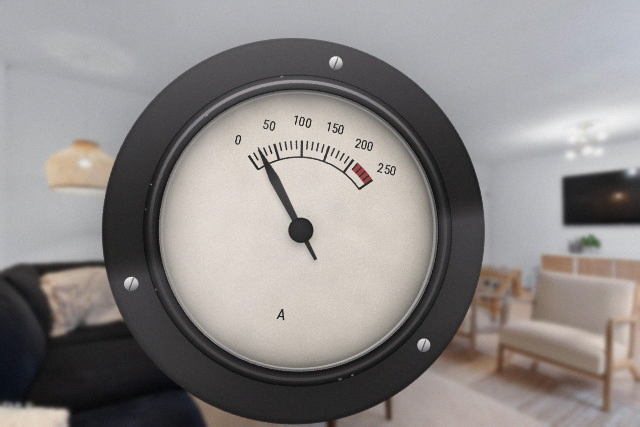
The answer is 20; A
